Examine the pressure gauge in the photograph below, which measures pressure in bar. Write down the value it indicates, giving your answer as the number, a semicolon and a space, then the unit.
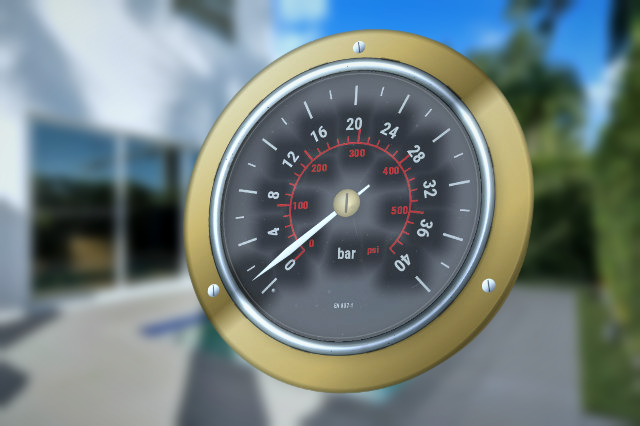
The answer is 1; bar
